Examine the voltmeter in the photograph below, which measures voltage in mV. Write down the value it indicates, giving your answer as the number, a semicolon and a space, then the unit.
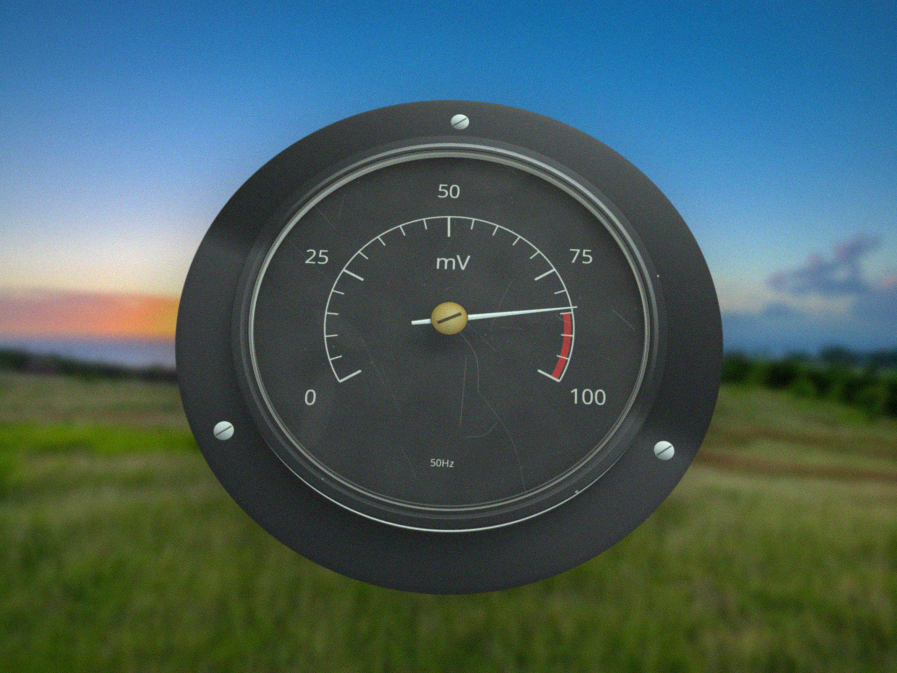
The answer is 85; mV
